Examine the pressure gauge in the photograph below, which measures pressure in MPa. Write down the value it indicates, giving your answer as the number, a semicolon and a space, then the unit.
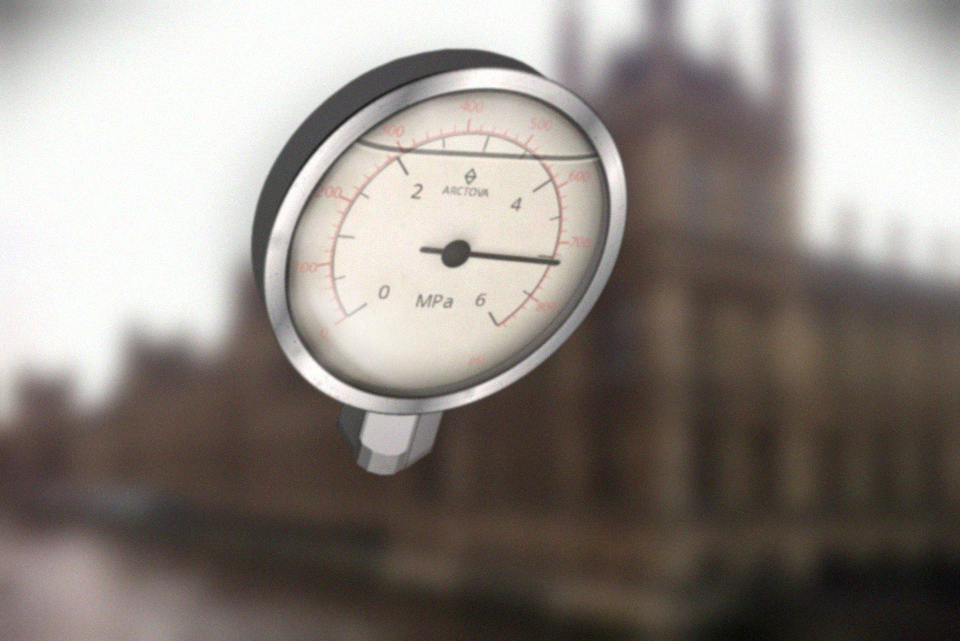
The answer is 5; MPa
